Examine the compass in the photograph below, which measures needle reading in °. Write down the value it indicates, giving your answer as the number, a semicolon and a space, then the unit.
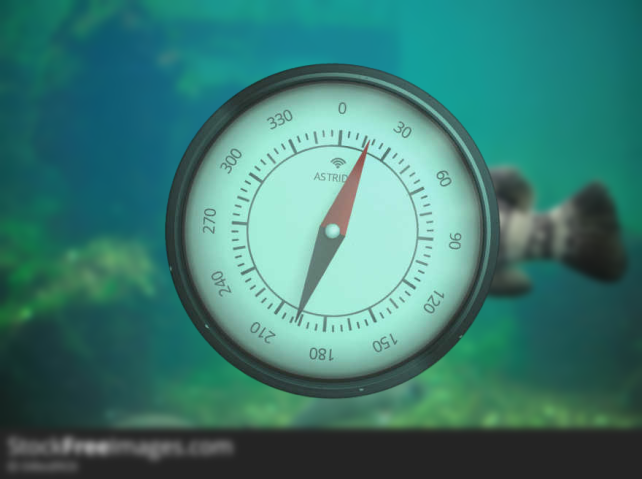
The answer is 17.5; °
